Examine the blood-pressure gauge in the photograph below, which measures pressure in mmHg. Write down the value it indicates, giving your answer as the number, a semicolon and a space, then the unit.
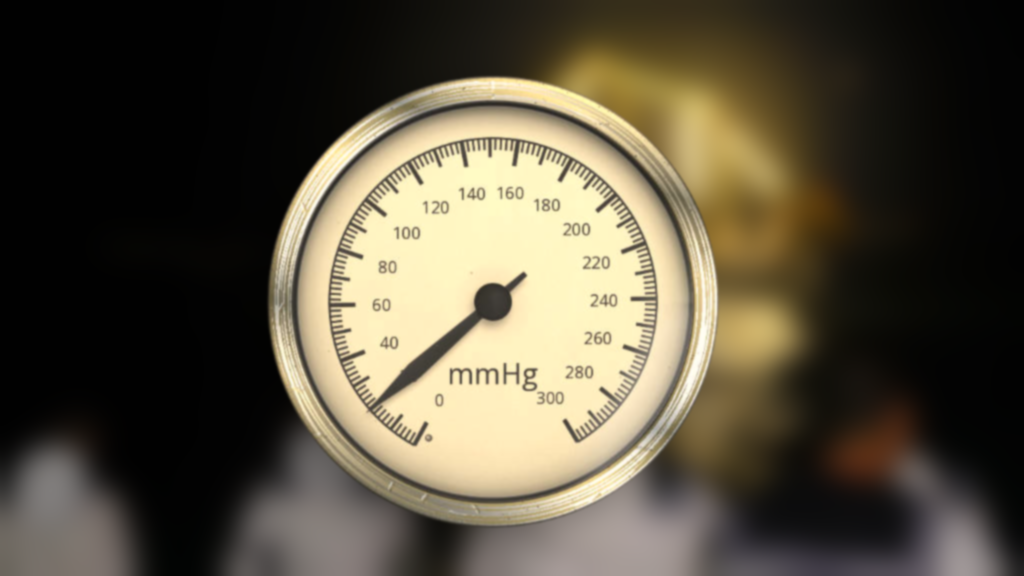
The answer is 20; mmHg
